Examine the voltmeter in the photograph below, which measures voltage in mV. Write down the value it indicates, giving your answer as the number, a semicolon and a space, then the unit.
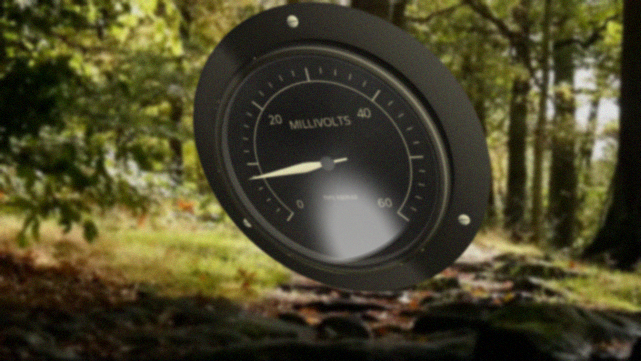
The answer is 8; mV
